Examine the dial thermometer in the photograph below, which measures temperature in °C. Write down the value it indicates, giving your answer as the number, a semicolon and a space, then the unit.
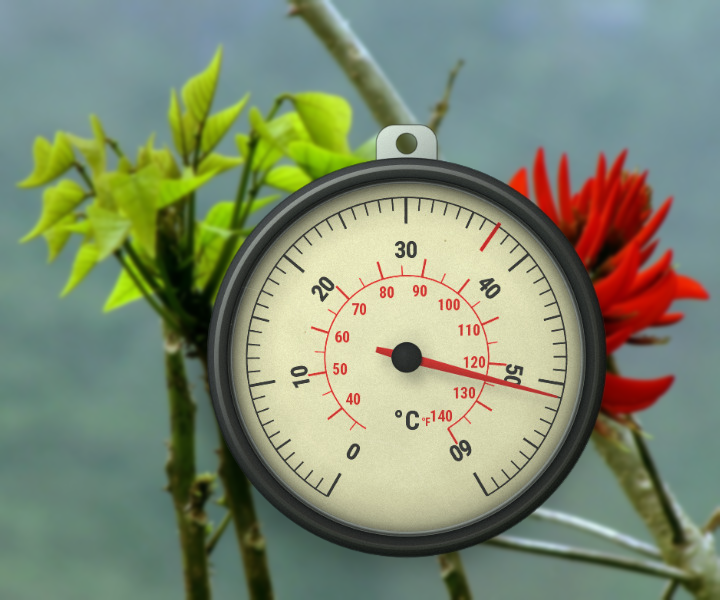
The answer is 51; °C
